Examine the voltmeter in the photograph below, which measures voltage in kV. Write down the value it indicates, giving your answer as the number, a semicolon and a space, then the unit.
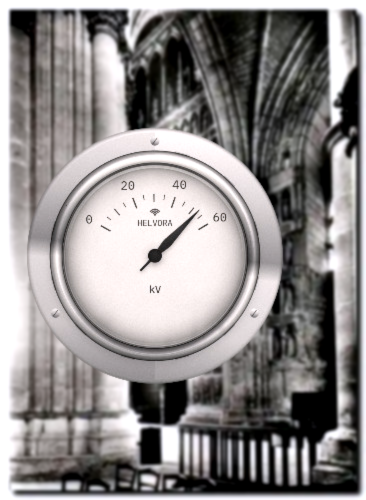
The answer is 52.5; kV
